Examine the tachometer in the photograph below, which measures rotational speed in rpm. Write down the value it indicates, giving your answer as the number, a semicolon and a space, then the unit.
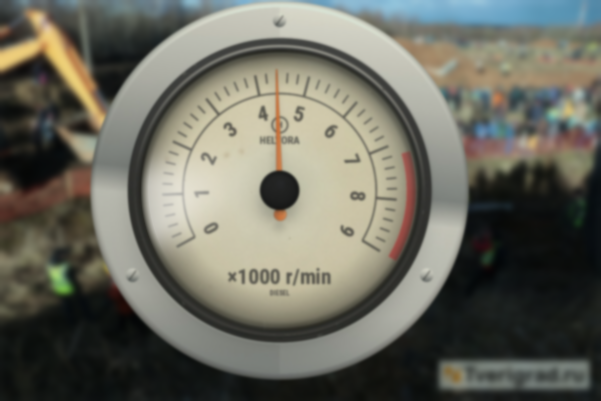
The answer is 4400; rpm
